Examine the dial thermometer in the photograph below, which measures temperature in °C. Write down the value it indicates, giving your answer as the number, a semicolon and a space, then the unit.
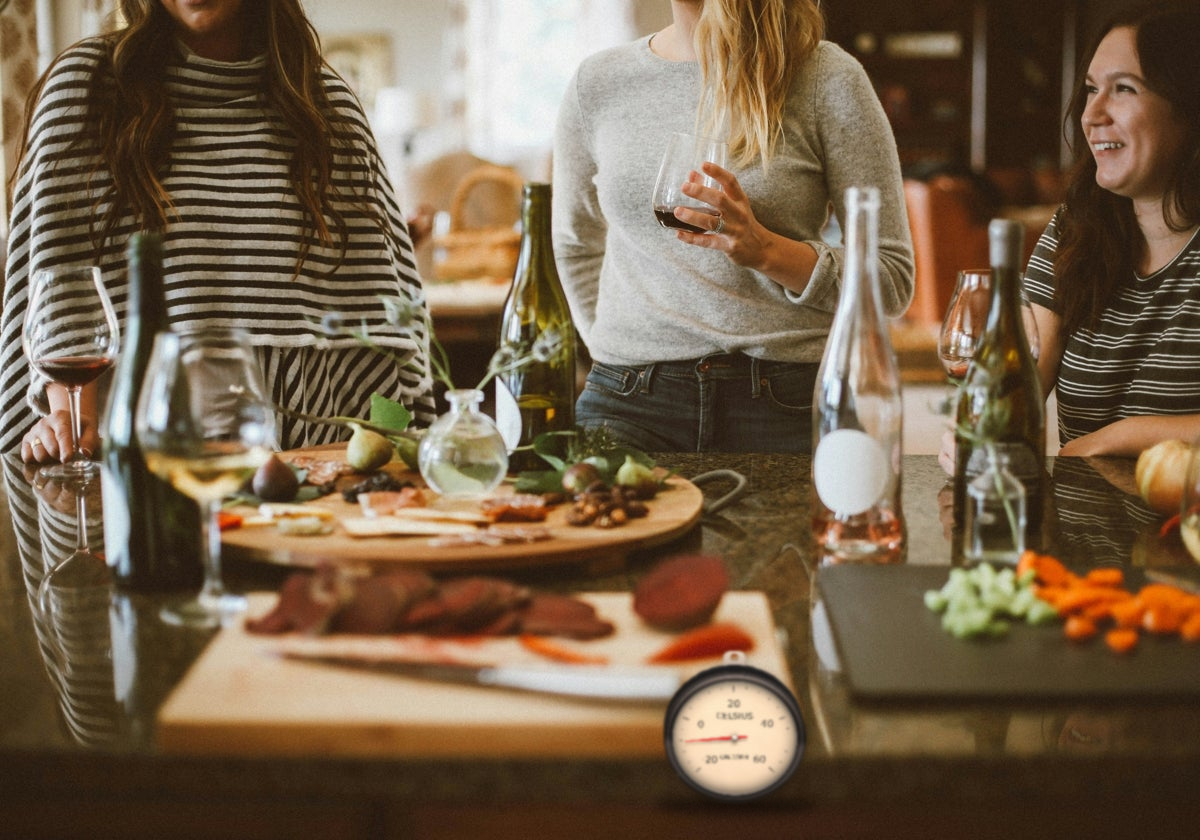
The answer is -8; °C
